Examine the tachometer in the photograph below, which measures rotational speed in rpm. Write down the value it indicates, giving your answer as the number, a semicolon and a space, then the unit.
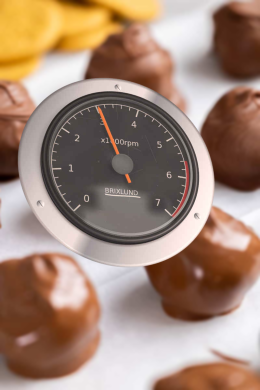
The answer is 3000; rpm
